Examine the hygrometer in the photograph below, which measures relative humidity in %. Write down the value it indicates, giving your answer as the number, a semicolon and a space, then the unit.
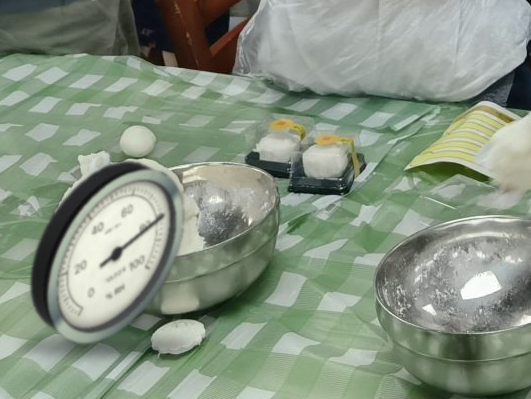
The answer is 80; %
